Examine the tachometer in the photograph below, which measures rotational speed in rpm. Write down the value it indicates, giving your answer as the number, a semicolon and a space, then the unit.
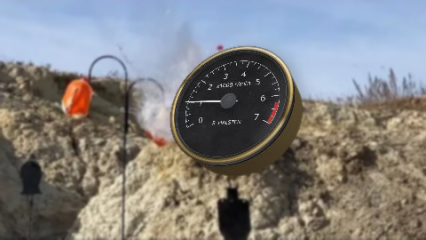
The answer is 1000; rpm
